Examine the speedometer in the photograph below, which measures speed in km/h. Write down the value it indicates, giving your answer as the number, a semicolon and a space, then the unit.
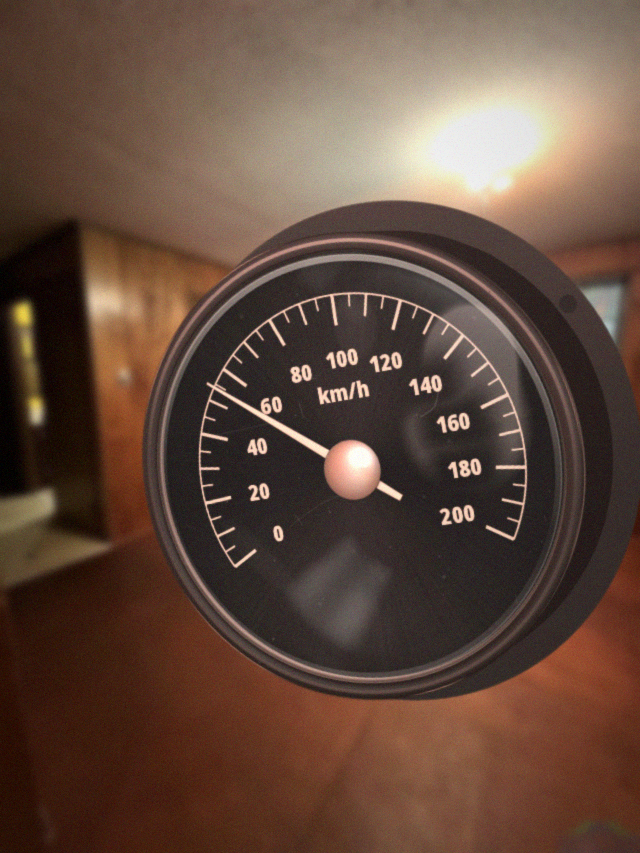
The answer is 55; km/h
